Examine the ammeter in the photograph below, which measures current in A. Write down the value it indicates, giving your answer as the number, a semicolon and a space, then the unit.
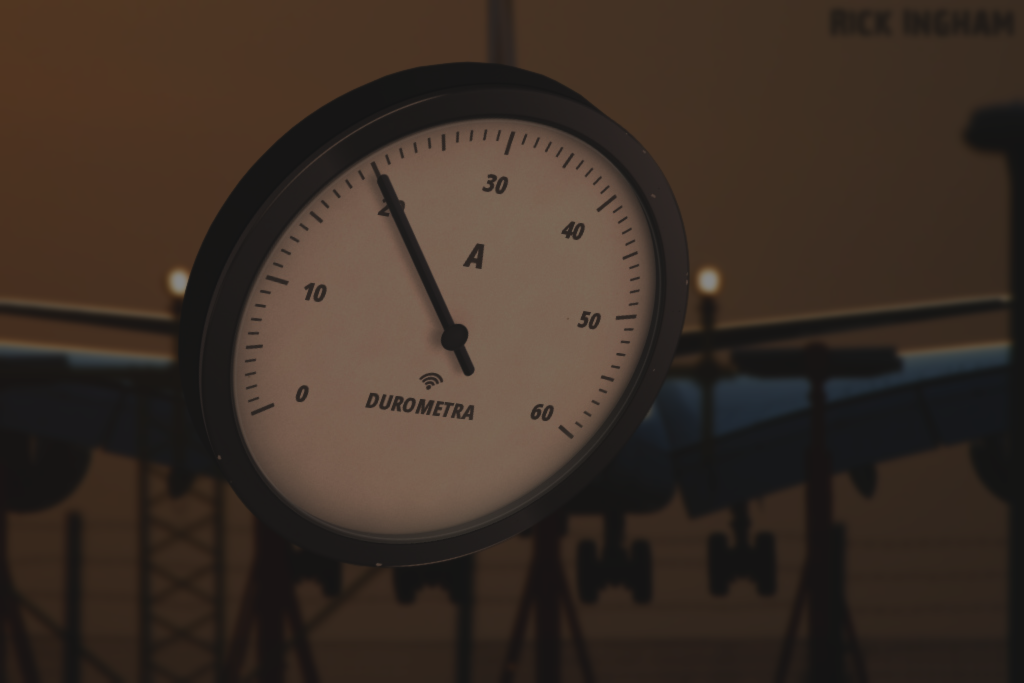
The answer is 20; A
